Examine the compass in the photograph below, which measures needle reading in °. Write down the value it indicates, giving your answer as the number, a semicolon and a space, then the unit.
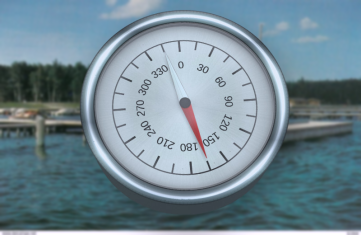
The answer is 165; °
